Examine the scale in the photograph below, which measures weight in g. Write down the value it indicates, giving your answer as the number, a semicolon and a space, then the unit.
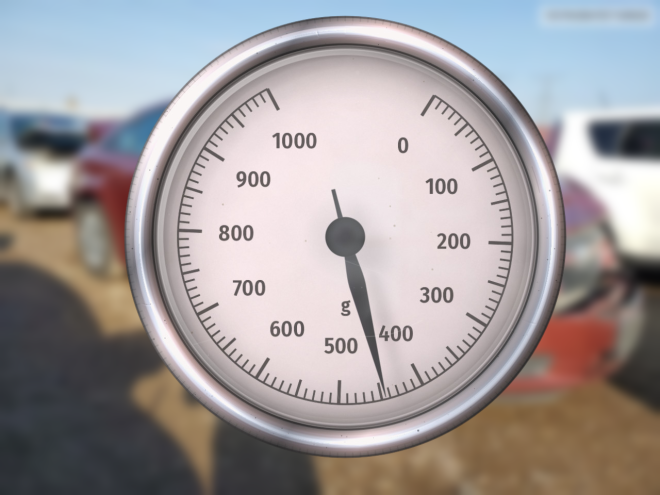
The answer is 445; g
